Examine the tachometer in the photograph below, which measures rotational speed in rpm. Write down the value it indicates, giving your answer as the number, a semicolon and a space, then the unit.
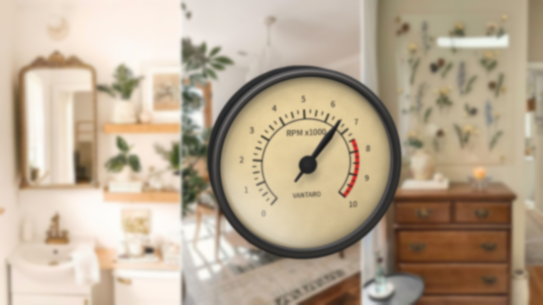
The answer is 6500; rpm
